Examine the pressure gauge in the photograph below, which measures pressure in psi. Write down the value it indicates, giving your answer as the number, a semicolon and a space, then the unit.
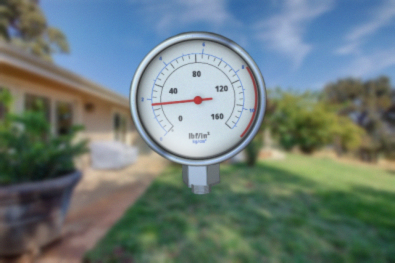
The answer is 25; psi
